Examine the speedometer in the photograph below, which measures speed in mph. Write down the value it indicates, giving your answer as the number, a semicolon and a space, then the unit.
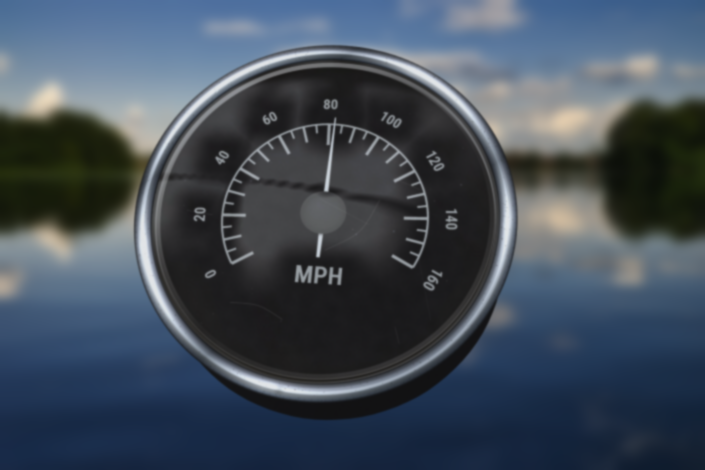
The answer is 82.5; mph
